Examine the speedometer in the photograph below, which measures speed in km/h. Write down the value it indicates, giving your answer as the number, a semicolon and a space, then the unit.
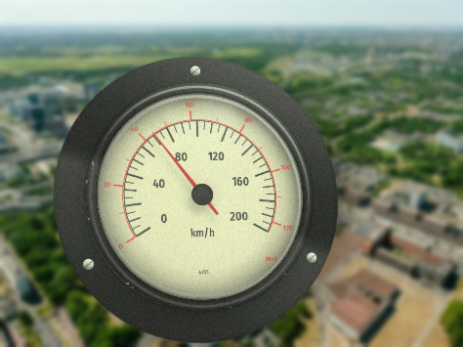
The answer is 70; km/h
